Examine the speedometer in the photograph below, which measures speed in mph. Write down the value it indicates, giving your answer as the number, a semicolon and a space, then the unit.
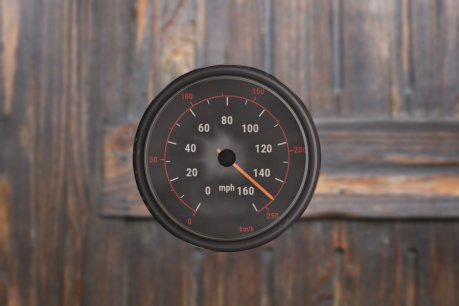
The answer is 150; mph
